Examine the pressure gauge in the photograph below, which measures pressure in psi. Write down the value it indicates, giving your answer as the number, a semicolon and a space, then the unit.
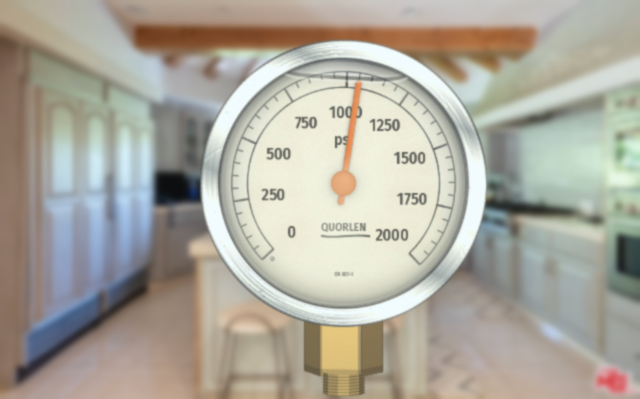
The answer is 1050; psi
